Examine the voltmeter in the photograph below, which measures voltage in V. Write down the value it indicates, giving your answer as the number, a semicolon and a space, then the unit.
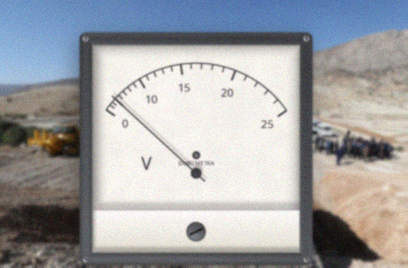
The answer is 5; V
